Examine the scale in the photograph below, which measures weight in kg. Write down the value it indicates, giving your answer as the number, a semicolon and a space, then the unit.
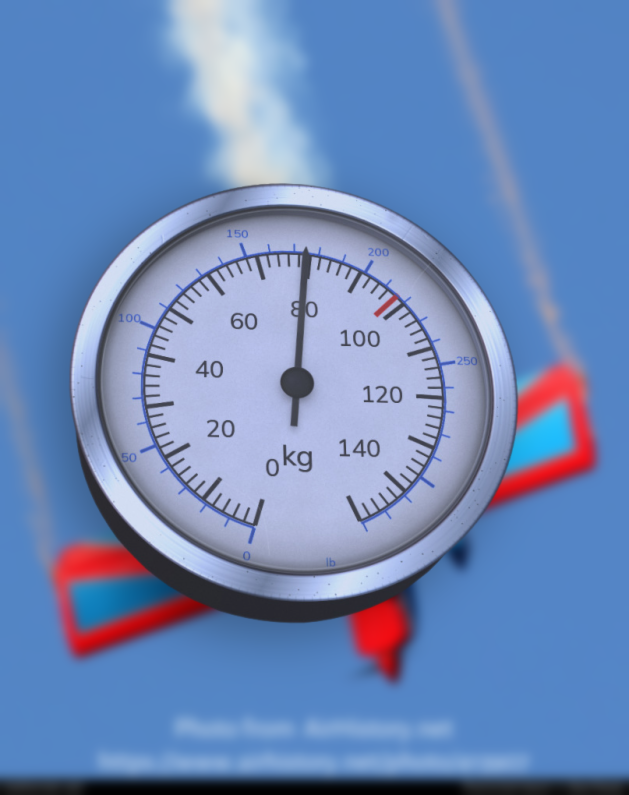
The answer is 79; kg
